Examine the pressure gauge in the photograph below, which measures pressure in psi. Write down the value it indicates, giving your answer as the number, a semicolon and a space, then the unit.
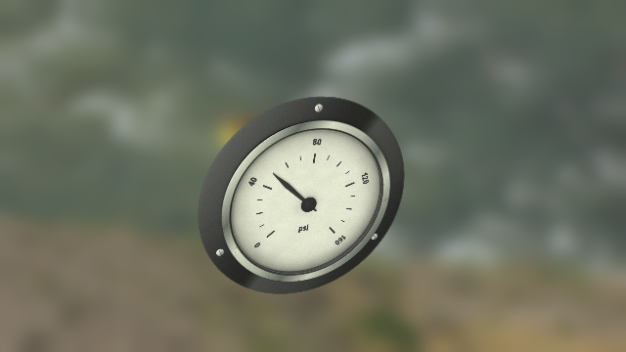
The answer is 50; psi
